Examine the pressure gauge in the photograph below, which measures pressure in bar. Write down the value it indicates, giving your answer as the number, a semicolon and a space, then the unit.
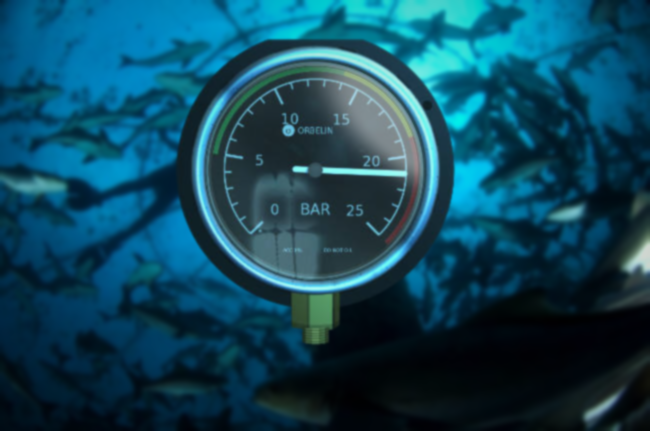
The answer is 21; bar
